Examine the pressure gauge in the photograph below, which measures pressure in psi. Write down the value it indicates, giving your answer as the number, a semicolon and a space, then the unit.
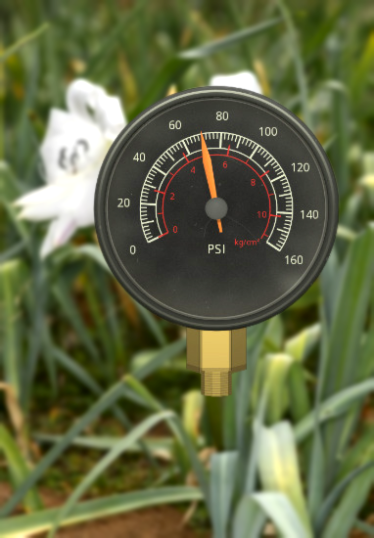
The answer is 70; psi
